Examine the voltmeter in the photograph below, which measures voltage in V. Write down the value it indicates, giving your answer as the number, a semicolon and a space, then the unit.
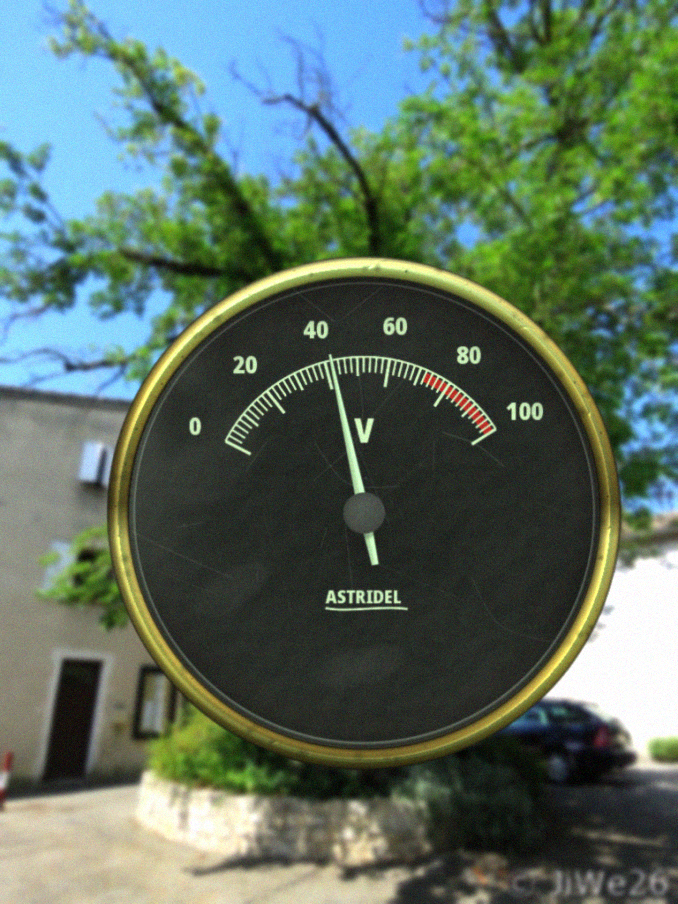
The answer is 42; V
